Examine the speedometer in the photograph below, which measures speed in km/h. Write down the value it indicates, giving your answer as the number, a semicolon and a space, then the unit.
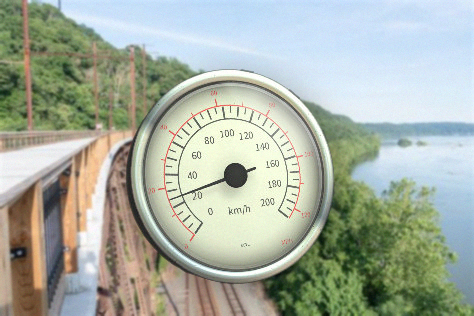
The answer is 25; km/h
